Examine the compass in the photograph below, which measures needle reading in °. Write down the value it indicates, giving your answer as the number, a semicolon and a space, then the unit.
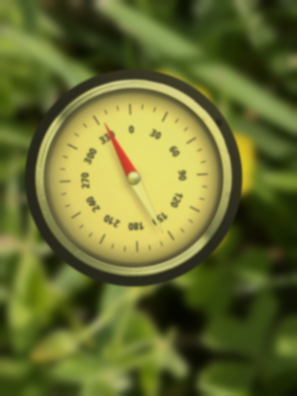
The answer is 335; °
